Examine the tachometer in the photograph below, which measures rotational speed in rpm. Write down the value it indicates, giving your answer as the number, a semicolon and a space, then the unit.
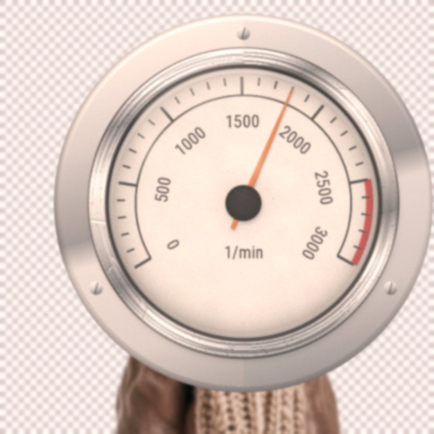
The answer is 1800; rpm
